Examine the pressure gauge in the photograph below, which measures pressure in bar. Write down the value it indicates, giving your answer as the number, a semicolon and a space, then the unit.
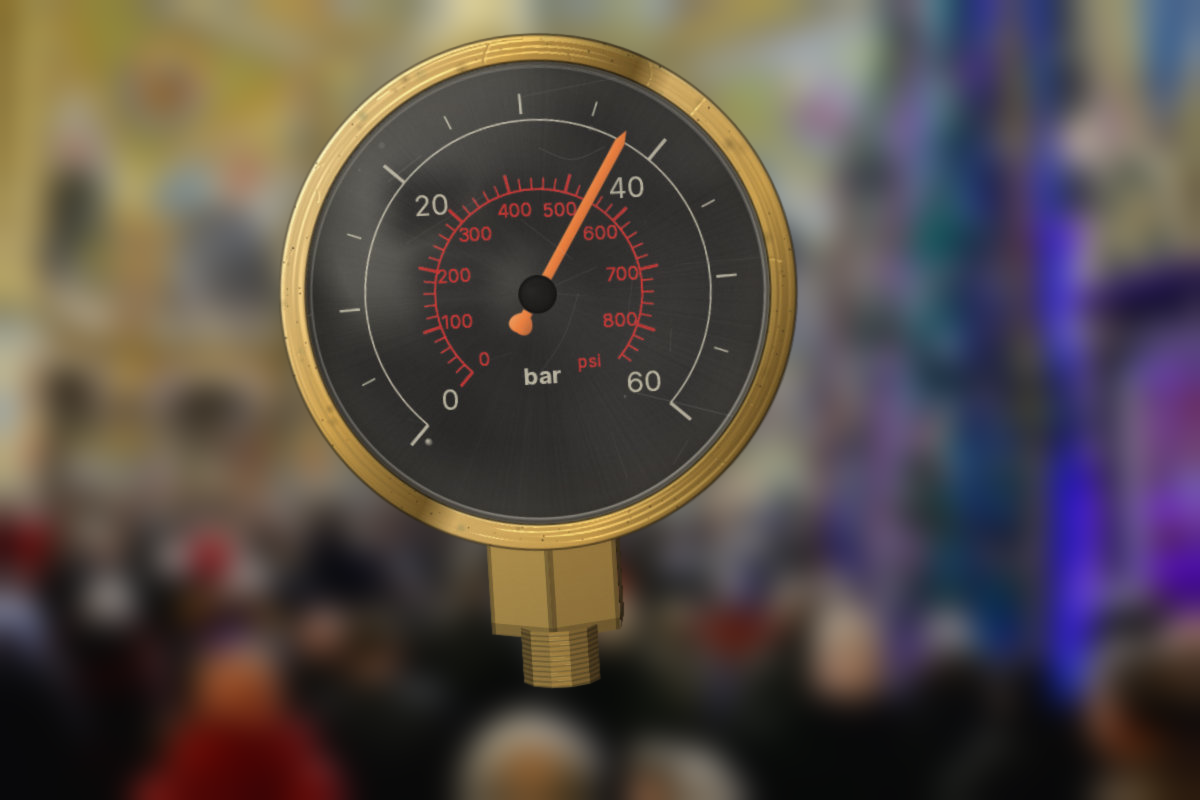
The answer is 37.5; bar
